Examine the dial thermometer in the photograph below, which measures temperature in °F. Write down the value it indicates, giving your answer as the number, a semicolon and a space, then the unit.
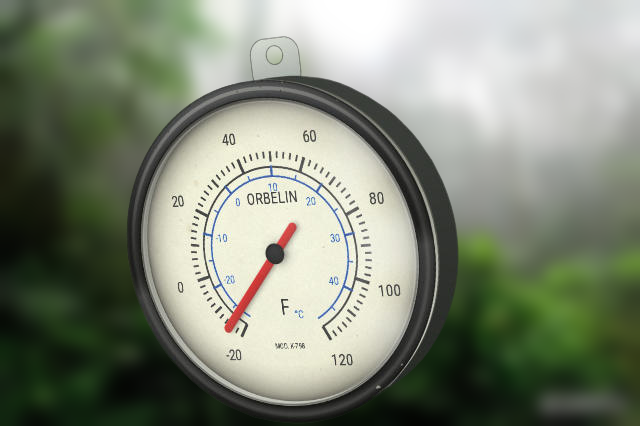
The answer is -16; °F
